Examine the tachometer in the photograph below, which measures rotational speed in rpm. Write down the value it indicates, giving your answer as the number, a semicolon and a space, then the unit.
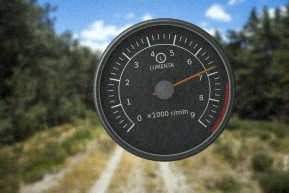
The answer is 6800; rpm
